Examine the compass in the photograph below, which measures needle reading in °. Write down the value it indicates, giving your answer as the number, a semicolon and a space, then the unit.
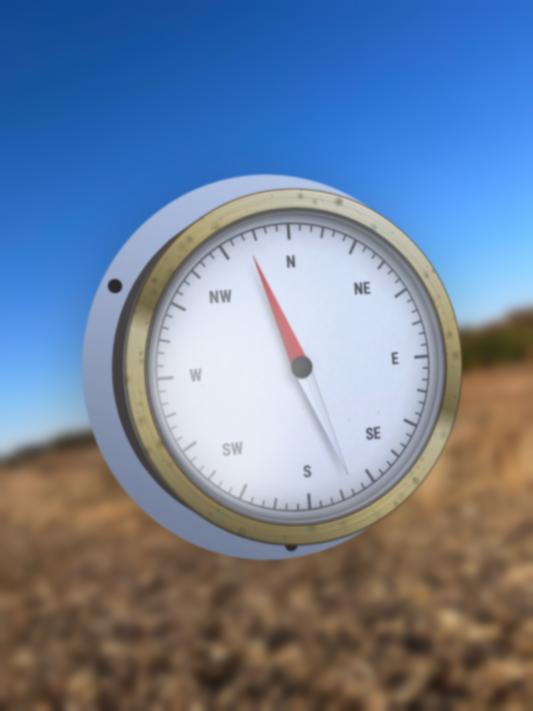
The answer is 340; °
